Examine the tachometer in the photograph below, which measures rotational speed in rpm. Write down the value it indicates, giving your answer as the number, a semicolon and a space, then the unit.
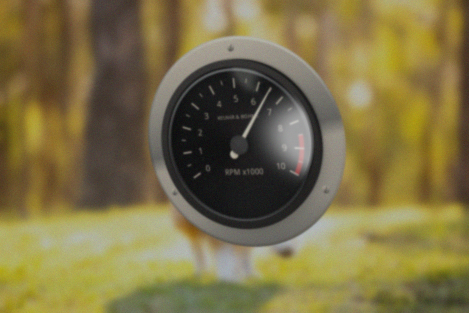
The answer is 6500; rpm
